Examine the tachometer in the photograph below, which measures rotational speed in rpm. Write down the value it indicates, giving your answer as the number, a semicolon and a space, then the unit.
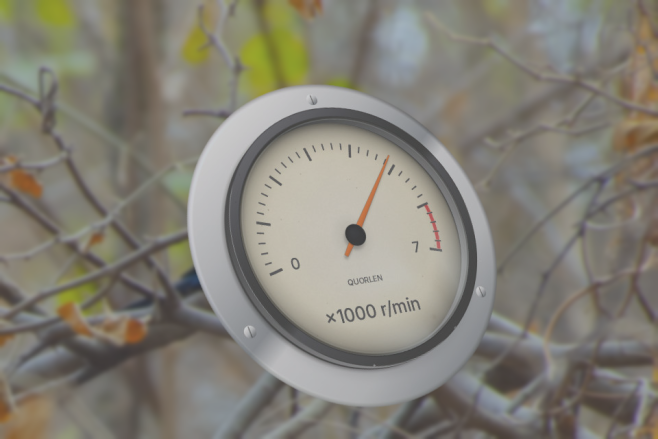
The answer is 4800; rpm
